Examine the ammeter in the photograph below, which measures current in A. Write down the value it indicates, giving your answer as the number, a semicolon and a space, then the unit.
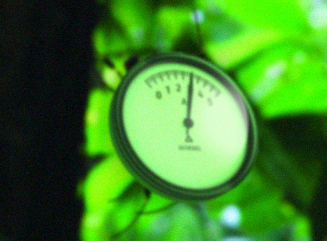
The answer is 3; A
